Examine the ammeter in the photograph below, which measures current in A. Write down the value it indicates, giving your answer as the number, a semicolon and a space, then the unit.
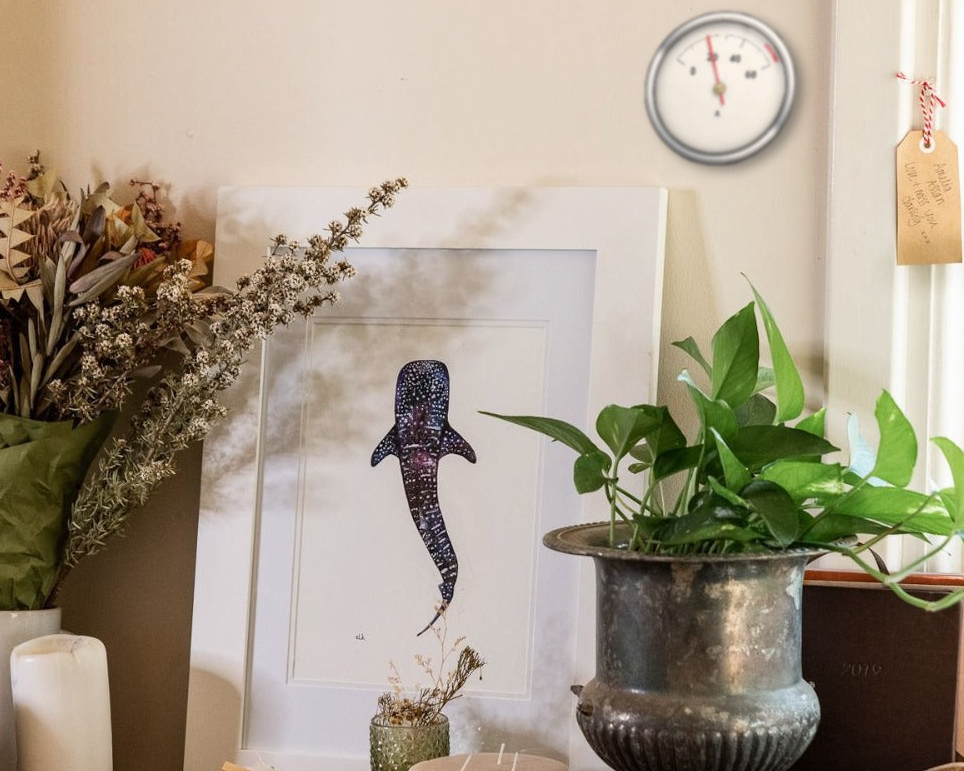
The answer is 20; A
